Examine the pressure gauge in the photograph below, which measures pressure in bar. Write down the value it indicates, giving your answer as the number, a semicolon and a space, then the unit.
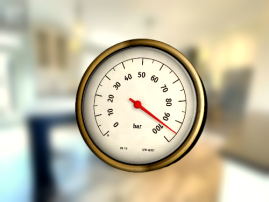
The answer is 95; bar
